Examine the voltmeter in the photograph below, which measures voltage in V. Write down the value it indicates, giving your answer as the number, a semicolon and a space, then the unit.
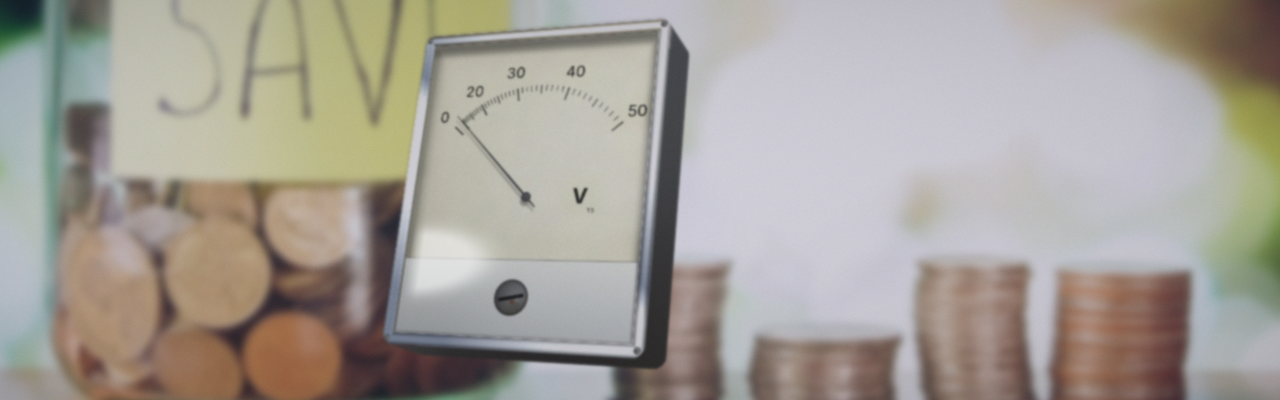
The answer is 10; V
